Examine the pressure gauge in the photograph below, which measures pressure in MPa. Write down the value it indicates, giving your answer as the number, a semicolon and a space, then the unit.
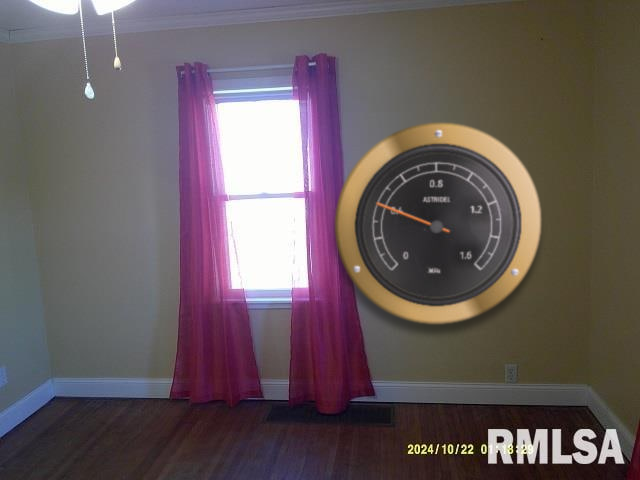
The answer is 0.4; MPa
